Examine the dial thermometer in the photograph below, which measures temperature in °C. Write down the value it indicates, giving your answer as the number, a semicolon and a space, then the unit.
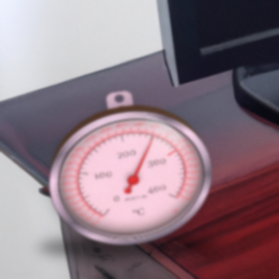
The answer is 250; °C
